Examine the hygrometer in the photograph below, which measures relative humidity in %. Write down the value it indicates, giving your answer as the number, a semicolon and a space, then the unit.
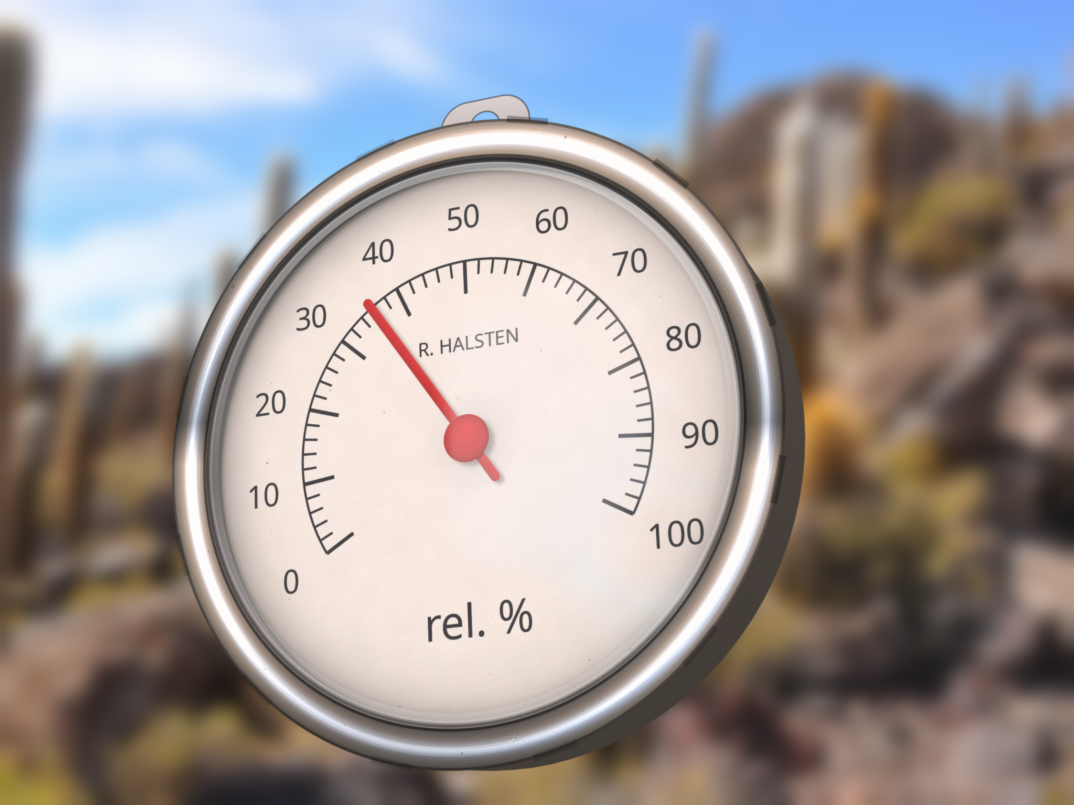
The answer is 36; %
